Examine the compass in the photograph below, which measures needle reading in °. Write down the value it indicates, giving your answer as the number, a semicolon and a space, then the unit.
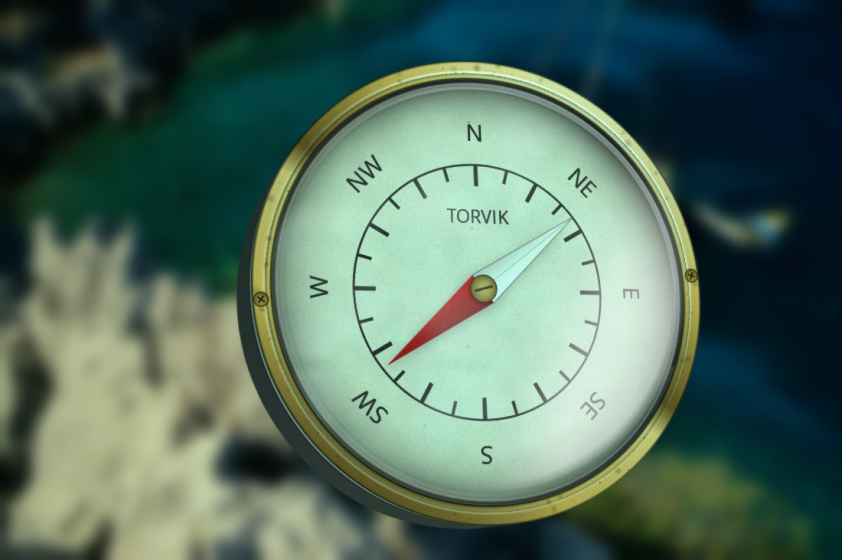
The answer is 232.5; °
